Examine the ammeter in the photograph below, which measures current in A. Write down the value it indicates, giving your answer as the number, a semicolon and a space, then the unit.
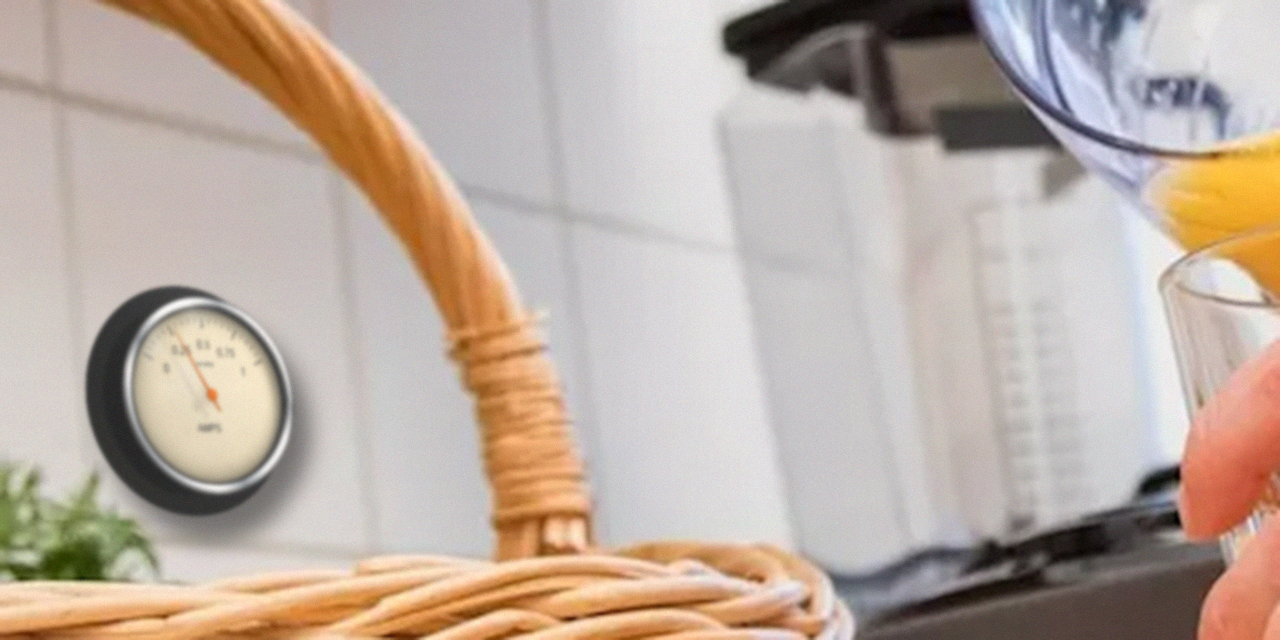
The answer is 0.25; A
